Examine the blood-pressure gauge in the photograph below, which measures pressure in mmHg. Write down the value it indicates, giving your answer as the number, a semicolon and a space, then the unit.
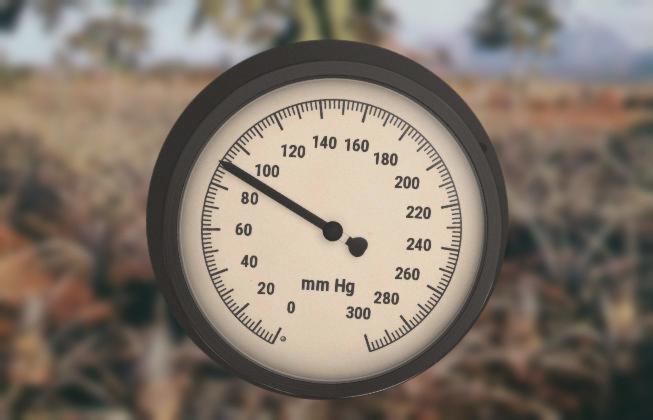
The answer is 90; mmHg
